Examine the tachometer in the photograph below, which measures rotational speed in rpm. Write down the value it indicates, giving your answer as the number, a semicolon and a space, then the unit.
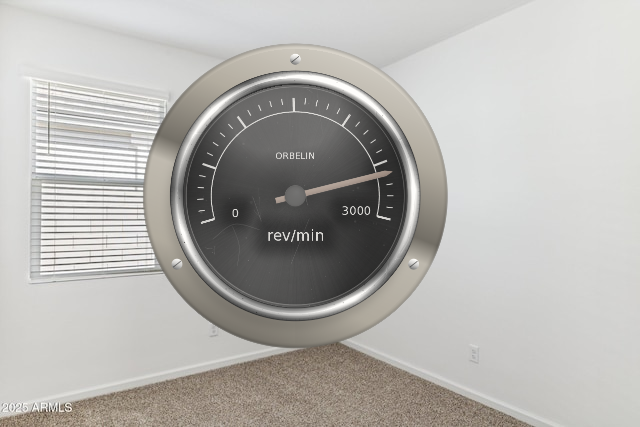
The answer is 2600; rpm
